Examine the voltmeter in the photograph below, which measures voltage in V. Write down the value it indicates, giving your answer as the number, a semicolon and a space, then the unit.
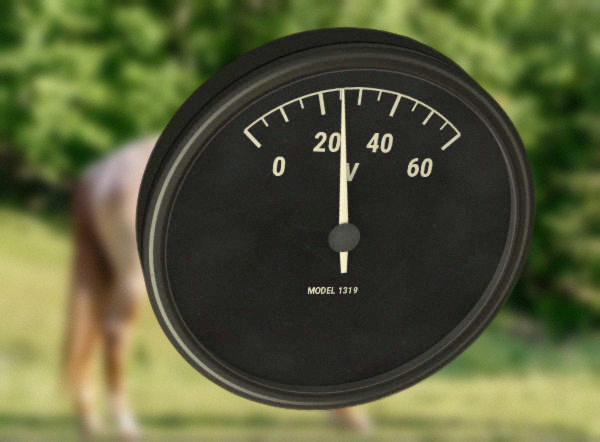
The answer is 25; V
